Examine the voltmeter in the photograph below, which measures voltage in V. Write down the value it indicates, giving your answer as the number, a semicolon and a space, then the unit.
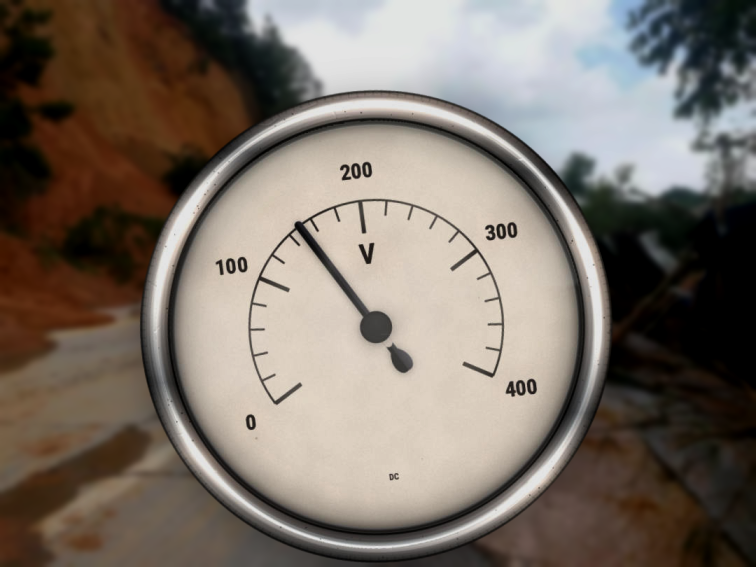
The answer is 150; V
